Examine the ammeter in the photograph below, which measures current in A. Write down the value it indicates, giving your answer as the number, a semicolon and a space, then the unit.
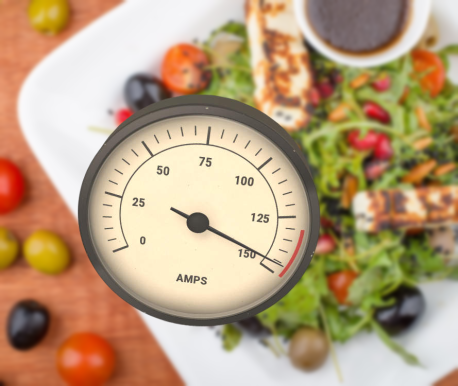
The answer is 145; A
